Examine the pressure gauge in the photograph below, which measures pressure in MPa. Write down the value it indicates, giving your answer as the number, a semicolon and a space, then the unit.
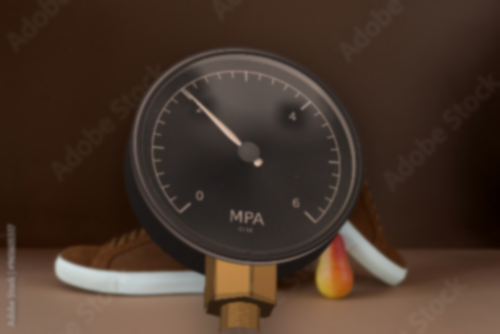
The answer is 2; MPa
